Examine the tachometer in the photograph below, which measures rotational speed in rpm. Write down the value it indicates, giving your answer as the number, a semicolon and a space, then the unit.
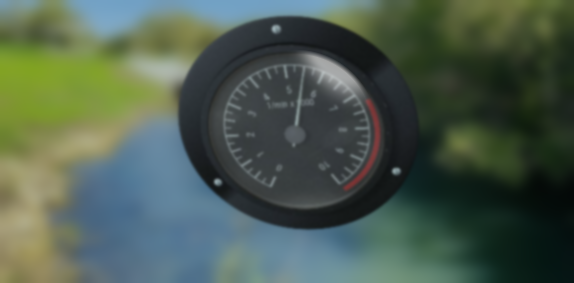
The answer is 5500; rpm
